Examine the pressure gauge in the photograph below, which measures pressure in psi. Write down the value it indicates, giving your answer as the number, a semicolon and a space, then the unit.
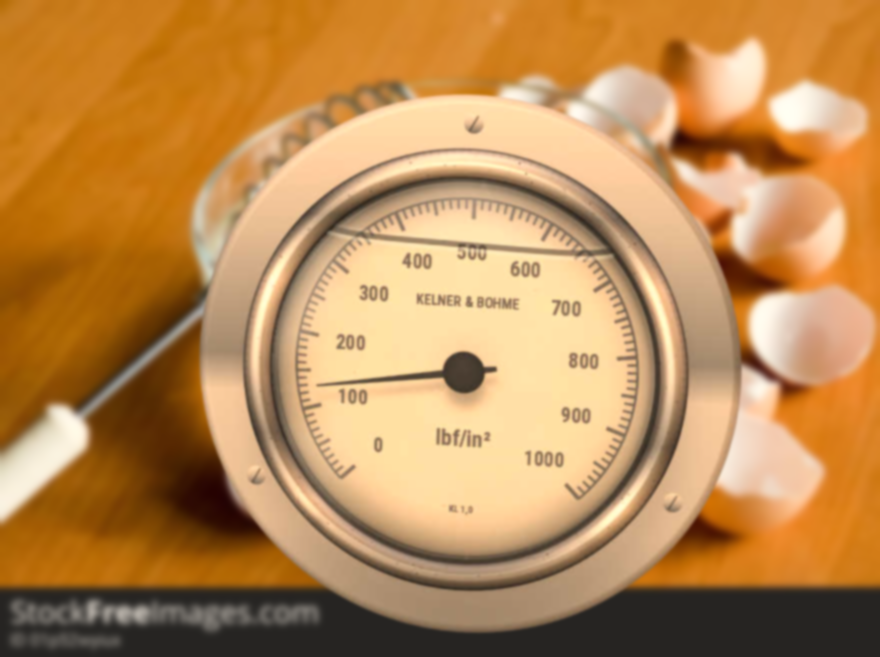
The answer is 130; psi
